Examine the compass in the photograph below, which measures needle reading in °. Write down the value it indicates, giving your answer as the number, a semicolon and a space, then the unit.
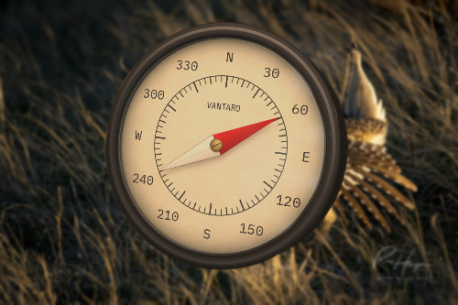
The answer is 60; °
